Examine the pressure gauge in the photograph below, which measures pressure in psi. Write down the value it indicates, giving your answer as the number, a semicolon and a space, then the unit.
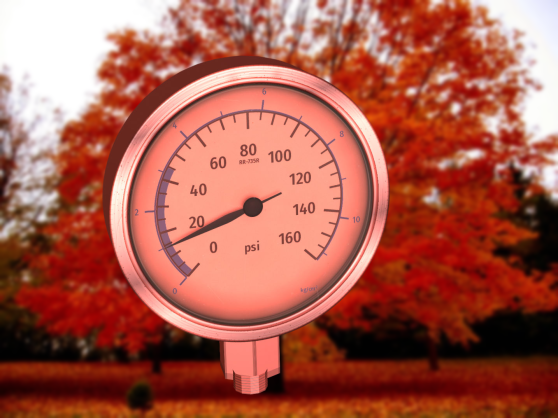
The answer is 15; psi
